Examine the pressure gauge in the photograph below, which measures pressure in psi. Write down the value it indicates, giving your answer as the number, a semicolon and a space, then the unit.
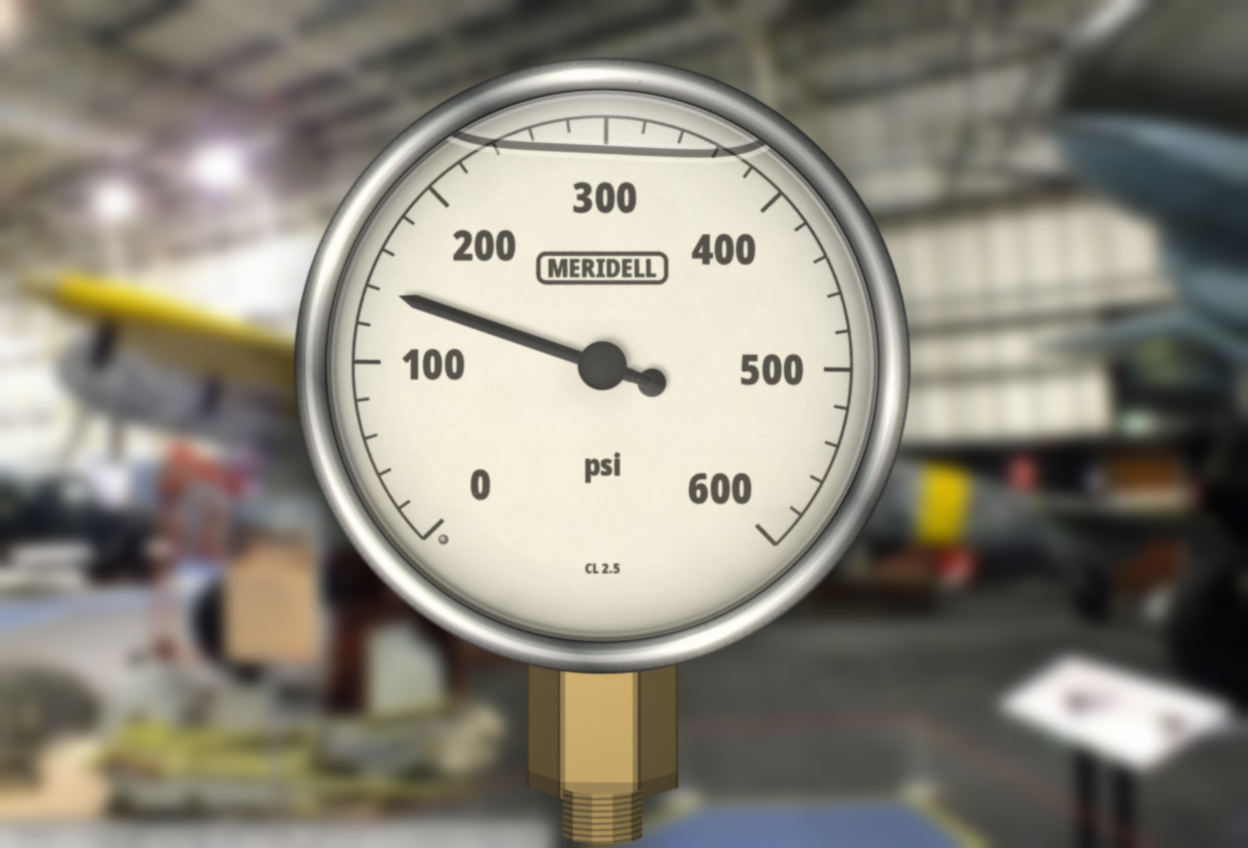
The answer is 140; psi
